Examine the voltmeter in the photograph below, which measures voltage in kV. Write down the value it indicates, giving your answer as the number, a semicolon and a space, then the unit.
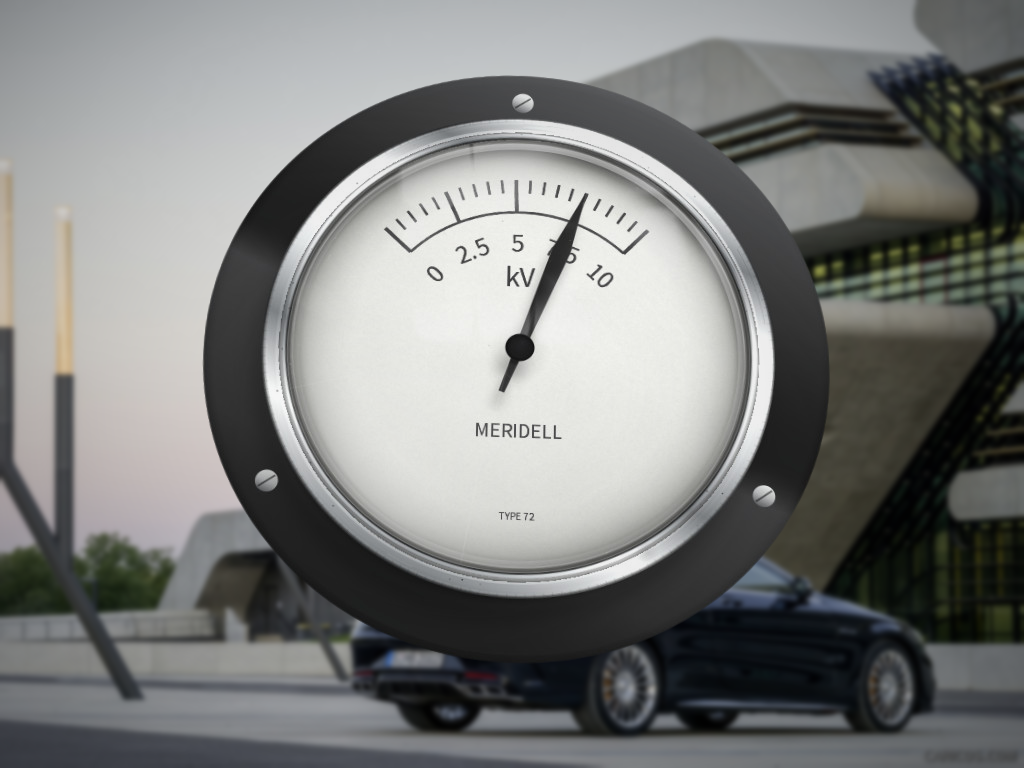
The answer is 7.5; kV
